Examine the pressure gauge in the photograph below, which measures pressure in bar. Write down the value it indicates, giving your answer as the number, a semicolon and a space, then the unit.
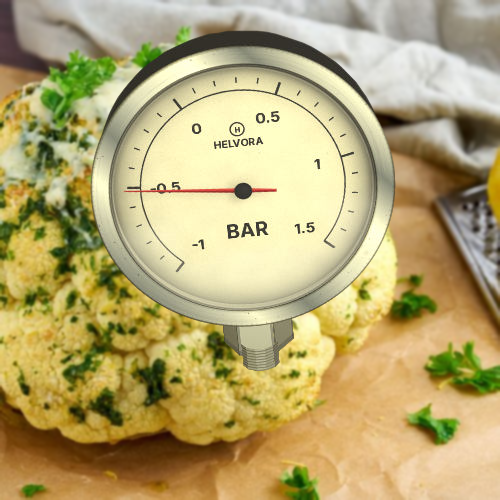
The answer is -0.5; bar
